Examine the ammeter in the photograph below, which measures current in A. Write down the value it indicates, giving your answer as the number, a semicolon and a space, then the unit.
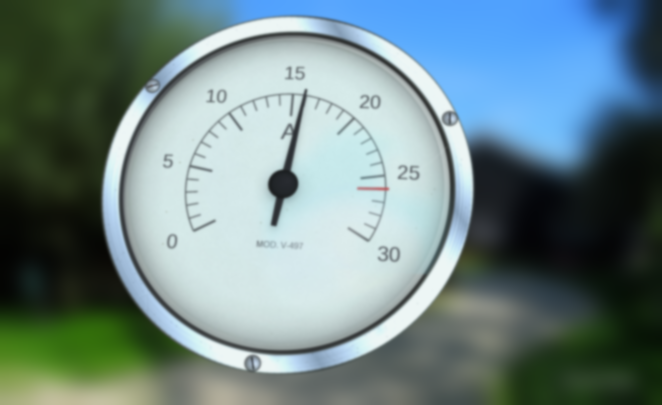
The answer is 16; A
